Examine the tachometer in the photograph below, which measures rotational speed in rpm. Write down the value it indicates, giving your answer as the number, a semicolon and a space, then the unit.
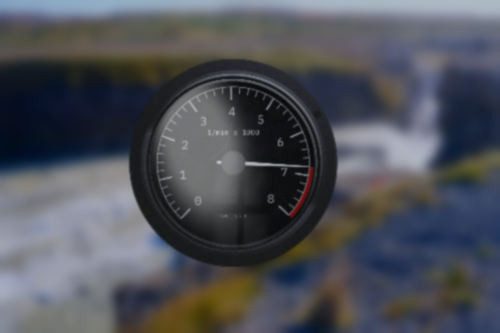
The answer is 6800; rpm
